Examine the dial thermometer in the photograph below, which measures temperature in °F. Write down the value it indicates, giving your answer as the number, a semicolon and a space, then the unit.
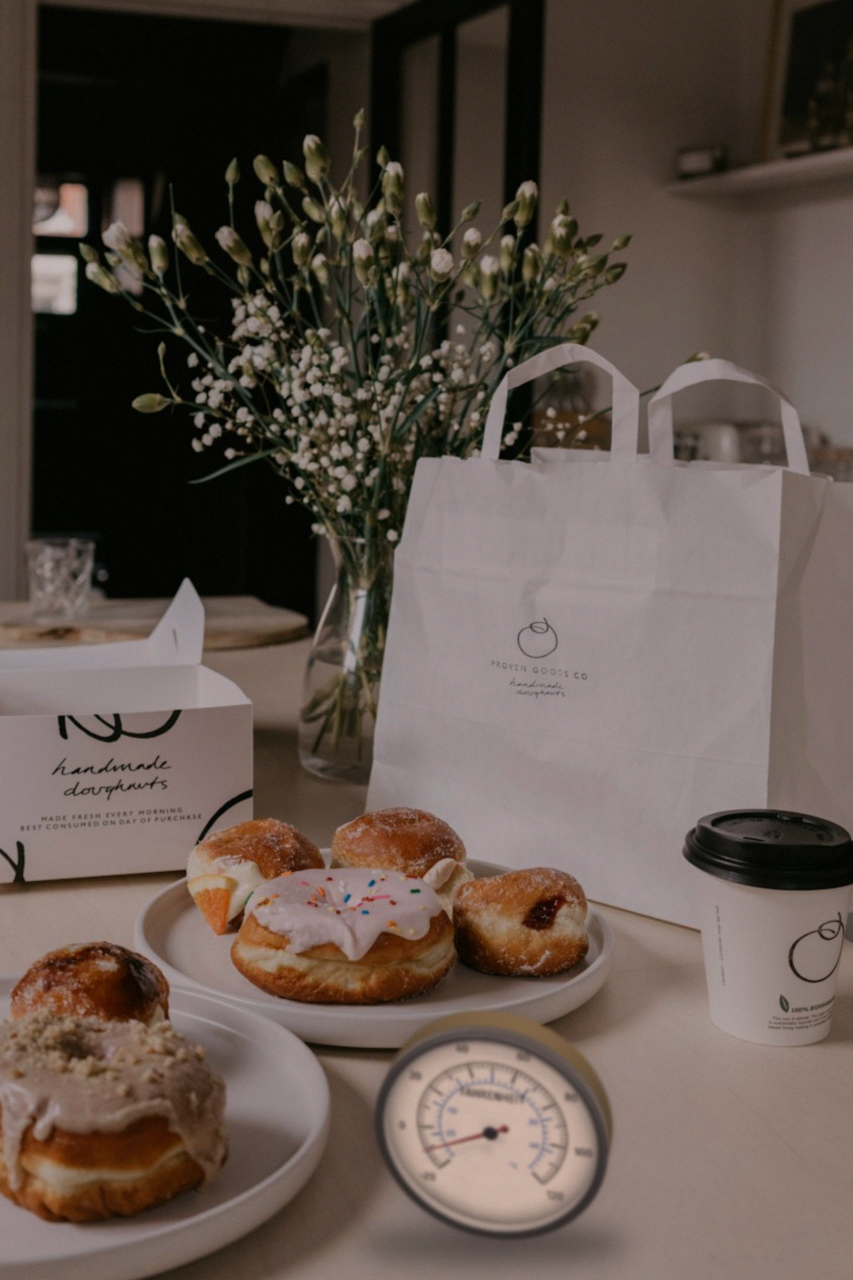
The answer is -10; °F
